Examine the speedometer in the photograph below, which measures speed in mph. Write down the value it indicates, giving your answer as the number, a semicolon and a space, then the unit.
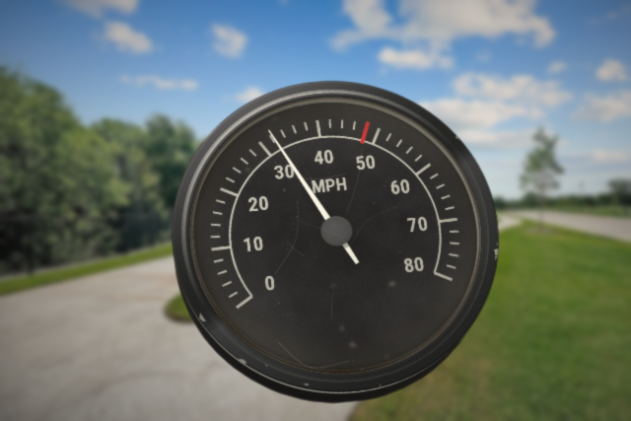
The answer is 32; mph
